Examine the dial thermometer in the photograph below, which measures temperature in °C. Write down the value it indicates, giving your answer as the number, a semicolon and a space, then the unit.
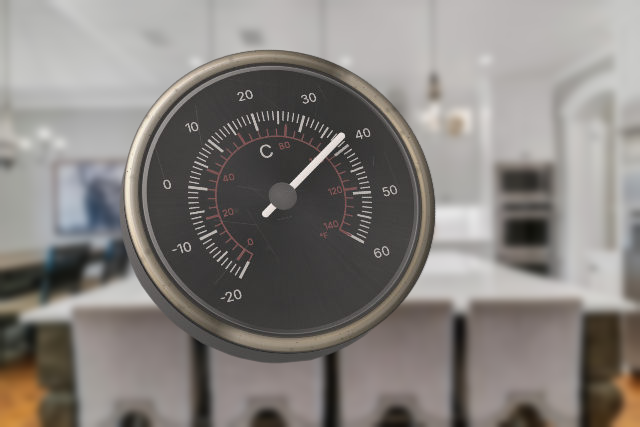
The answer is 38; °C
